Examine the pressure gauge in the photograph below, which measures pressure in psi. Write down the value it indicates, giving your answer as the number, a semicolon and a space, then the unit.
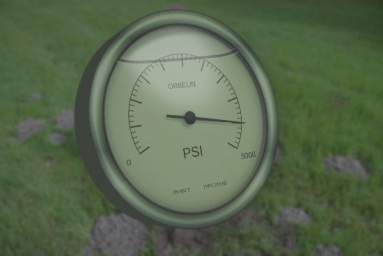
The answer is 4500; psi
